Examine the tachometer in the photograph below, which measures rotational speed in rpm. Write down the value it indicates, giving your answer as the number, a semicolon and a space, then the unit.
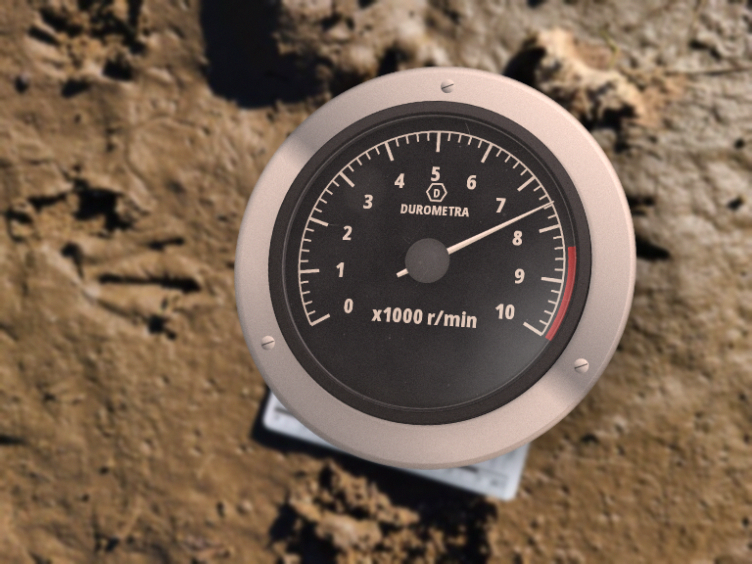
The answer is 7600; rpm
